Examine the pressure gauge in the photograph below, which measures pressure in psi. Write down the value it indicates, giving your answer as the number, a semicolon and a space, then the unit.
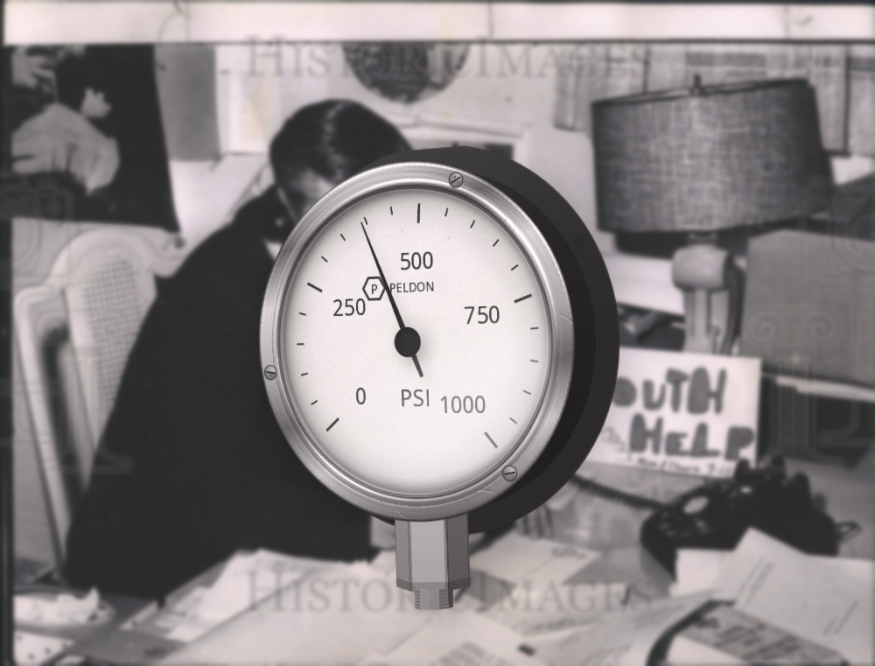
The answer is 400; psi
